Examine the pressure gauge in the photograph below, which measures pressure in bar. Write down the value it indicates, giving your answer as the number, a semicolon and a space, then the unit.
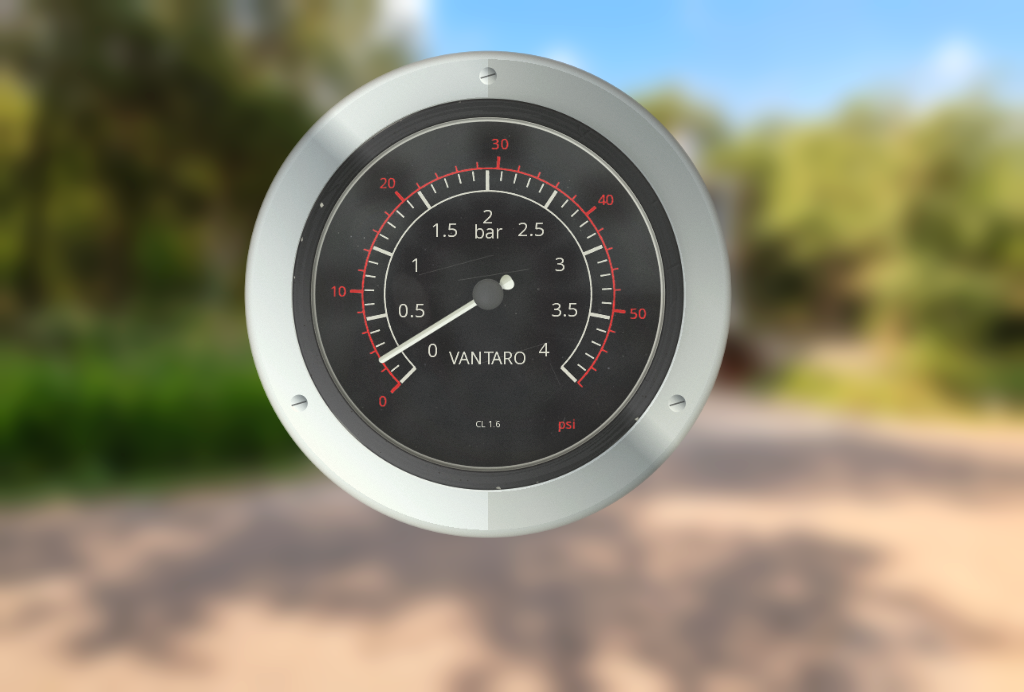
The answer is 0.2; bar
